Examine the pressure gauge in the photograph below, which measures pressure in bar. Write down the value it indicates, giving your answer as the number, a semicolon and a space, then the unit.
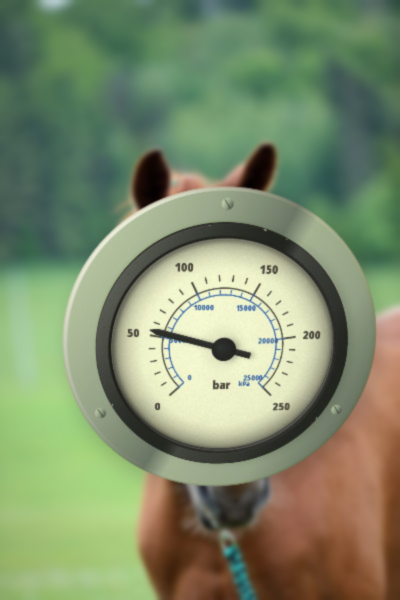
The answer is 55; bar
